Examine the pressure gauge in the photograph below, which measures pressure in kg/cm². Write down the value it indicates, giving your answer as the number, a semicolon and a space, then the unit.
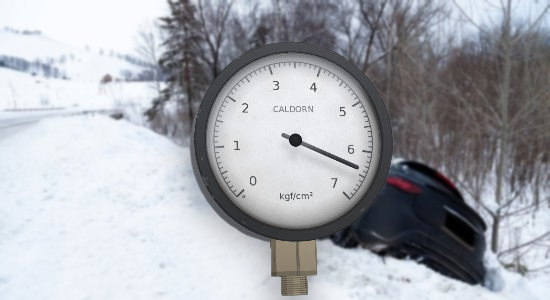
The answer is 6.4; kg/cm²
